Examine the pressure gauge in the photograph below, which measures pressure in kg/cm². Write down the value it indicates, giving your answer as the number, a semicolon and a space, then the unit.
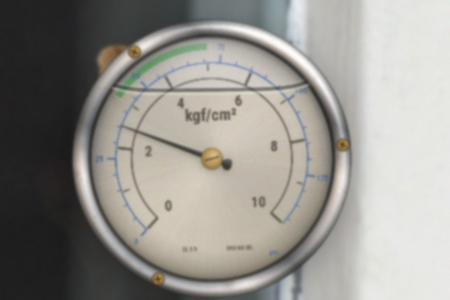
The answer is 2.5; kg/cm²
